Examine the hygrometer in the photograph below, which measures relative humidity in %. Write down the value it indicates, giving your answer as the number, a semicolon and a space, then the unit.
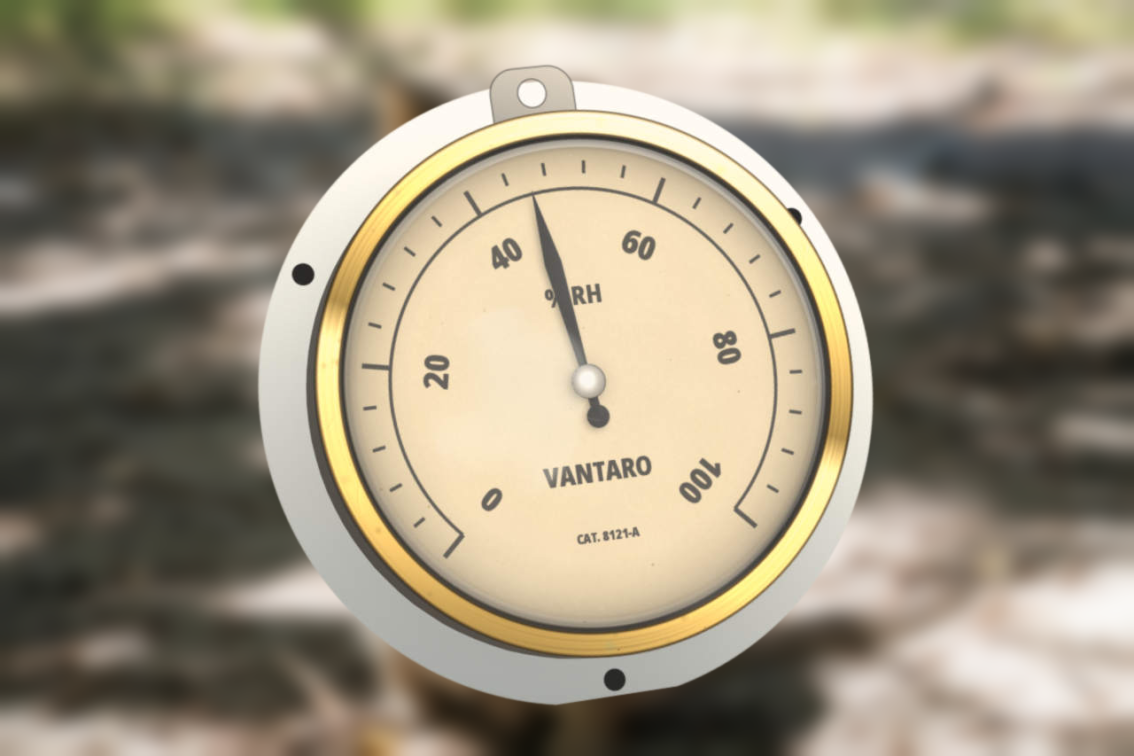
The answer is 46; %
